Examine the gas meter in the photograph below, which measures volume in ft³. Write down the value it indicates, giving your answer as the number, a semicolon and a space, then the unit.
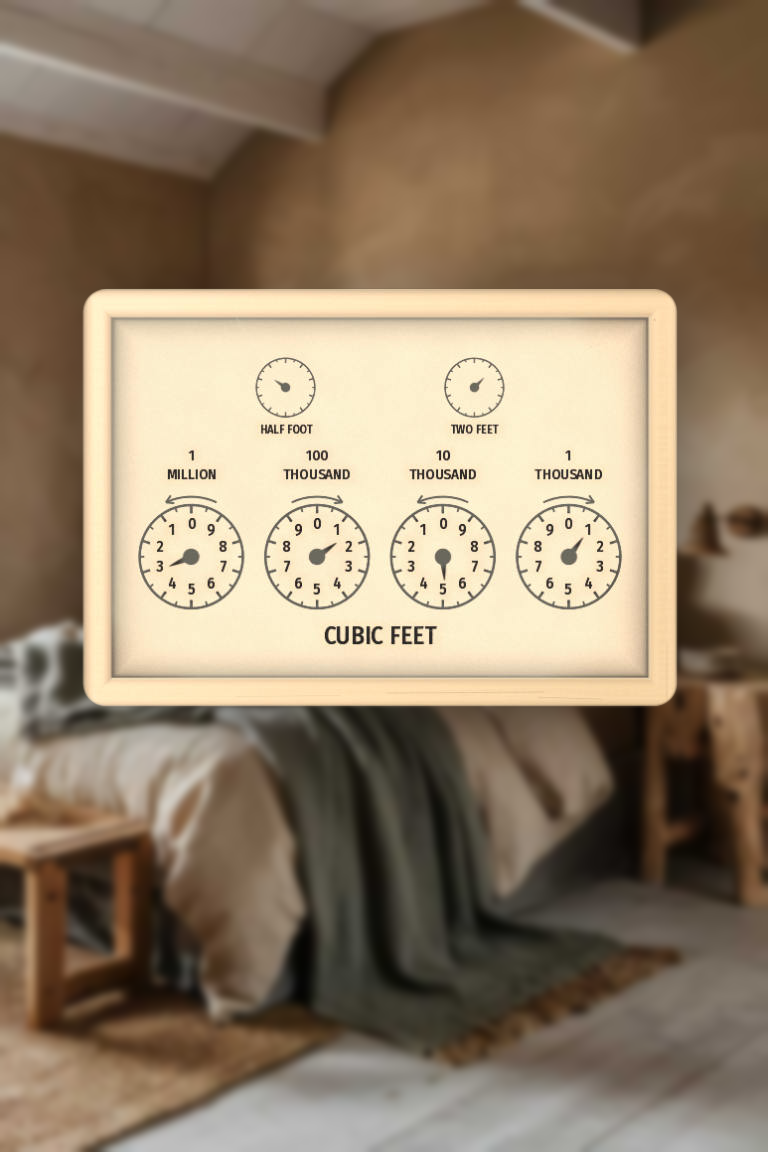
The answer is 315100; ft³
